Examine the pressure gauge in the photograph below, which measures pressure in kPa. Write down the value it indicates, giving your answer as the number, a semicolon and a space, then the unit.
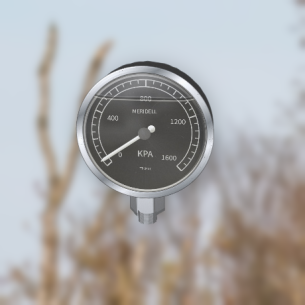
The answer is 50; kPa
